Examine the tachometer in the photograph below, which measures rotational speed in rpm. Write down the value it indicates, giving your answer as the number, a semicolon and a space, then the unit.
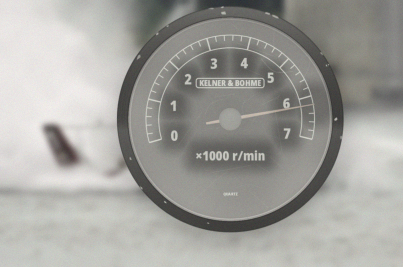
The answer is 6200; rpm
